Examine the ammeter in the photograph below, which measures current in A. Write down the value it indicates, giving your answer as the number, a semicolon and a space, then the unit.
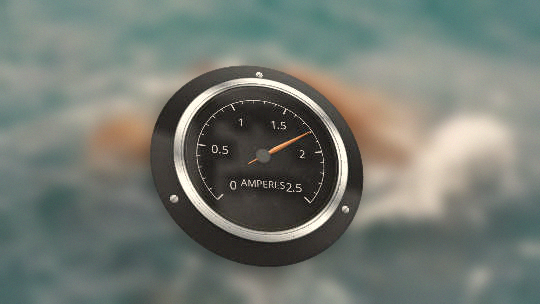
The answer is 1.8; A
